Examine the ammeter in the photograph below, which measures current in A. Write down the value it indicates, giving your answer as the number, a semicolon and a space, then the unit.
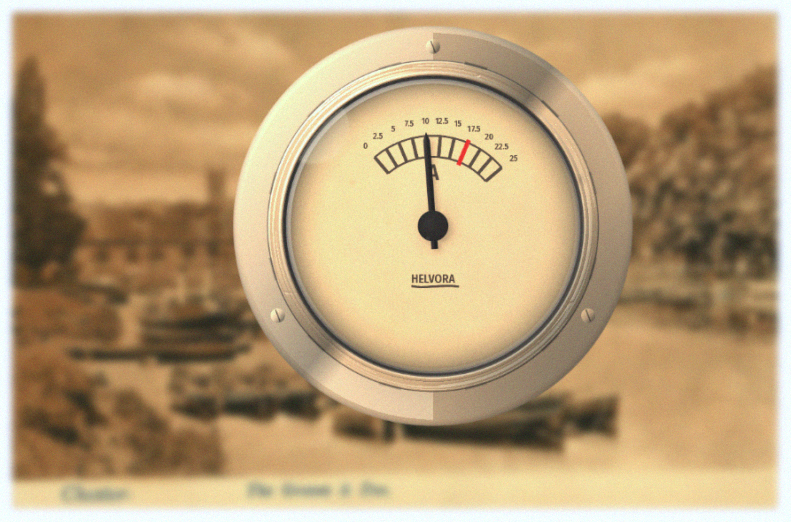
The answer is 10; A
